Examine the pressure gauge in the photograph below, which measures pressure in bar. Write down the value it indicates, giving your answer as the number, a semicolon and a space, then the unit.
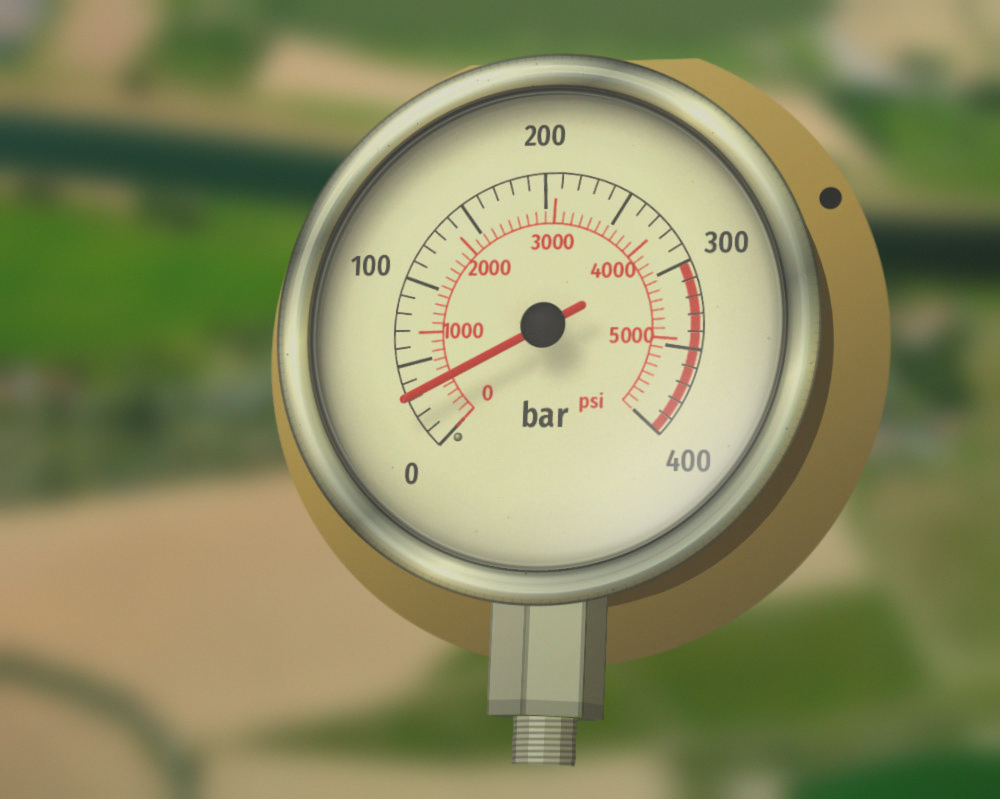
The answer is 30; bar
